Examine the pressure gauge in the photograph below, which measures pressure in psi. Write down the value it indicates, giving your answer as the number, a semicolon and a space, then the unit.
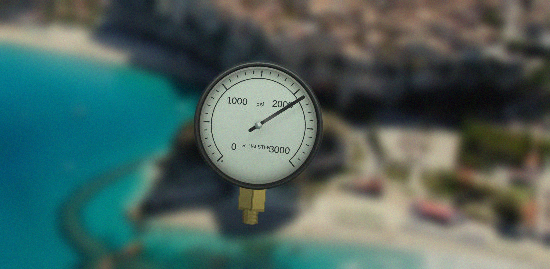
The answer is 2100; psi
